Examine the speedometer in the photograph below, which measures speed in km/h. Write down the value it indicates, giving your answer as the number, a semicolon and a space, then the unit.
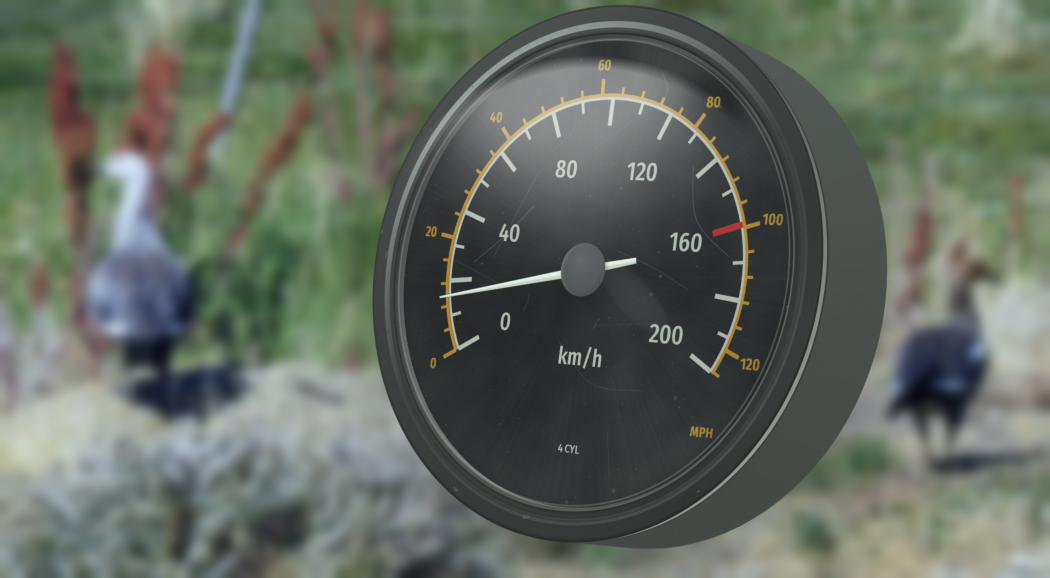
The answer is 15; km/h
